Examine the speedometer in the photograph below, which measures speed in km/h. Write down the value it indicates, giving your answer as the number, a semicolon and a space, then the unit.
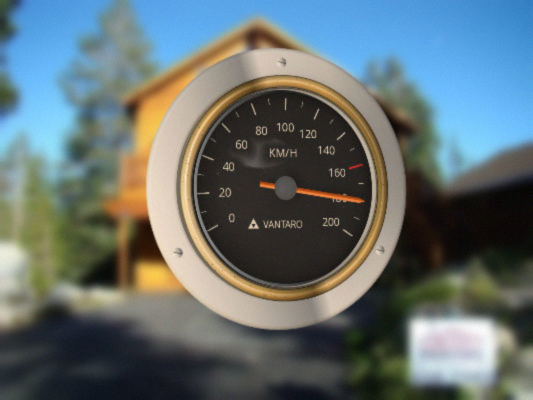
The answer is 180; km/h
